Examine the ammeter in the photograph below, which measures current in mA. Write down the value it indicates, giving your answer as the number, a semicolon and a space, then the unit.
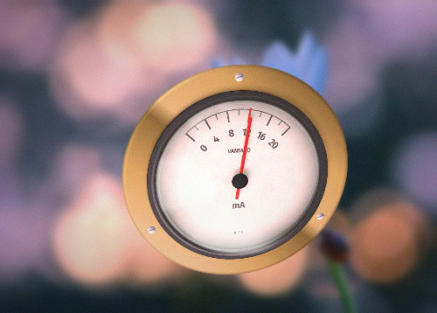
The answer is 12; mA
